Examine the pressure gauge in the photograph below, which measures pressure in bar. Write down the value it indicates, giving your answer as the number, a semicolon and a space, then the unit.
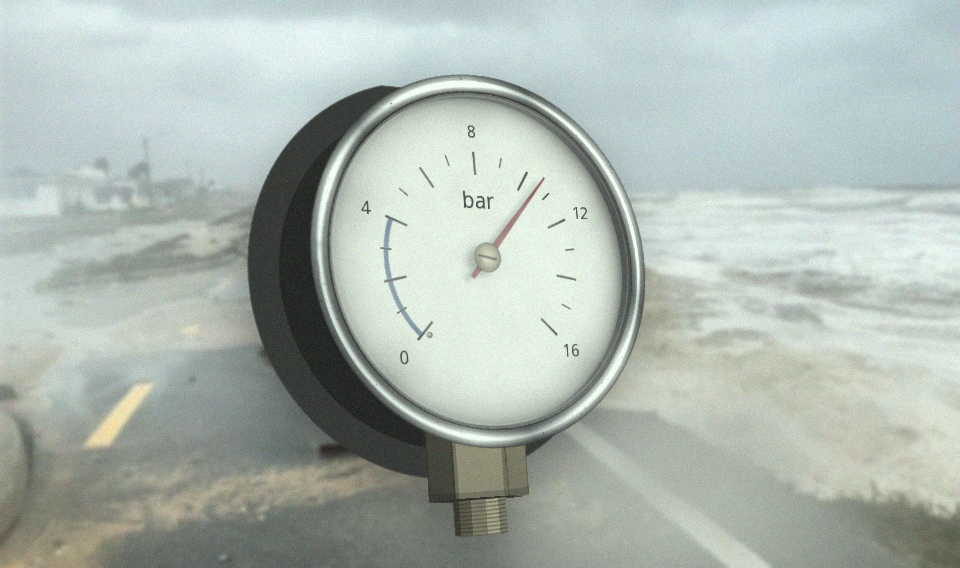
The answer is 10.5; bar
